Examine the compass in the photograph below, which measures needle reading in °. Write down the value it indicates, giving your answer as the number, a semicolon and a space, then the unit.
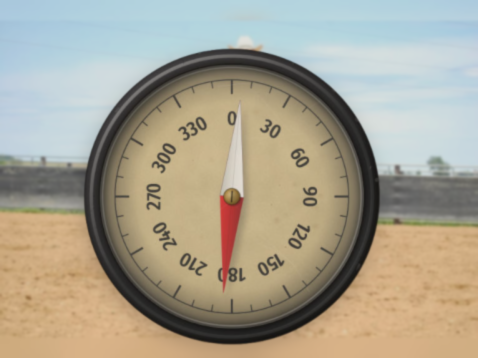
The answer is 185; °
